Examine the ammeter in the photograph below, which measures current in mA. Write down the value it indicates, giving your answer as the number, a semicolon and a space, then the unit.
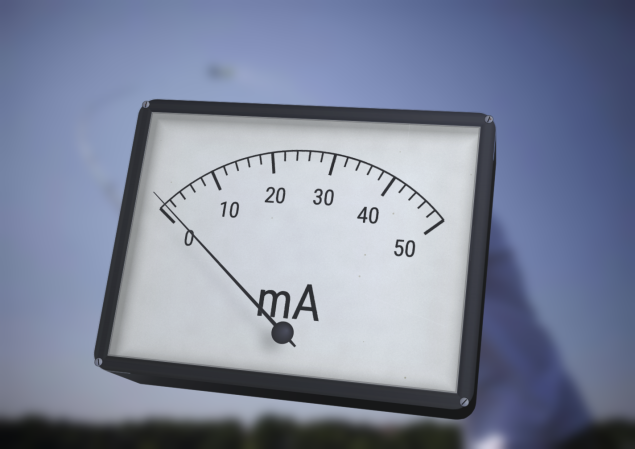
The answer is 1; mA
